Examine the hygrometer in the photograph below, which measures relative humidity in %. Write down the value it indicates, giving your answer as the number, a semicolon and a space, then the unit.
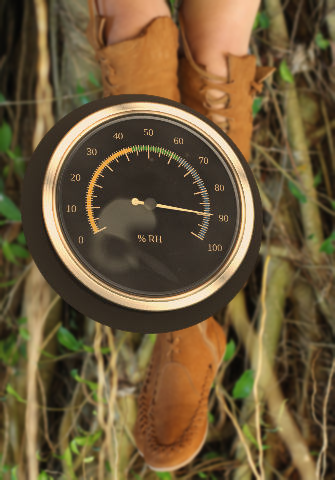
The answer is 90; %
